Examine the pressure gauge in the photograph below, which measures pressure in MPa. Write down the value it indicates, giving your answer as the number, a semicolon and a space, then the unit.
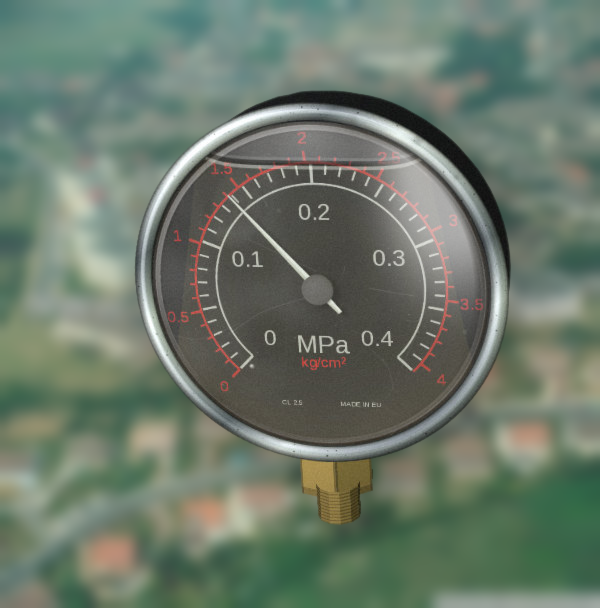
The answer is 0.14; MPa
